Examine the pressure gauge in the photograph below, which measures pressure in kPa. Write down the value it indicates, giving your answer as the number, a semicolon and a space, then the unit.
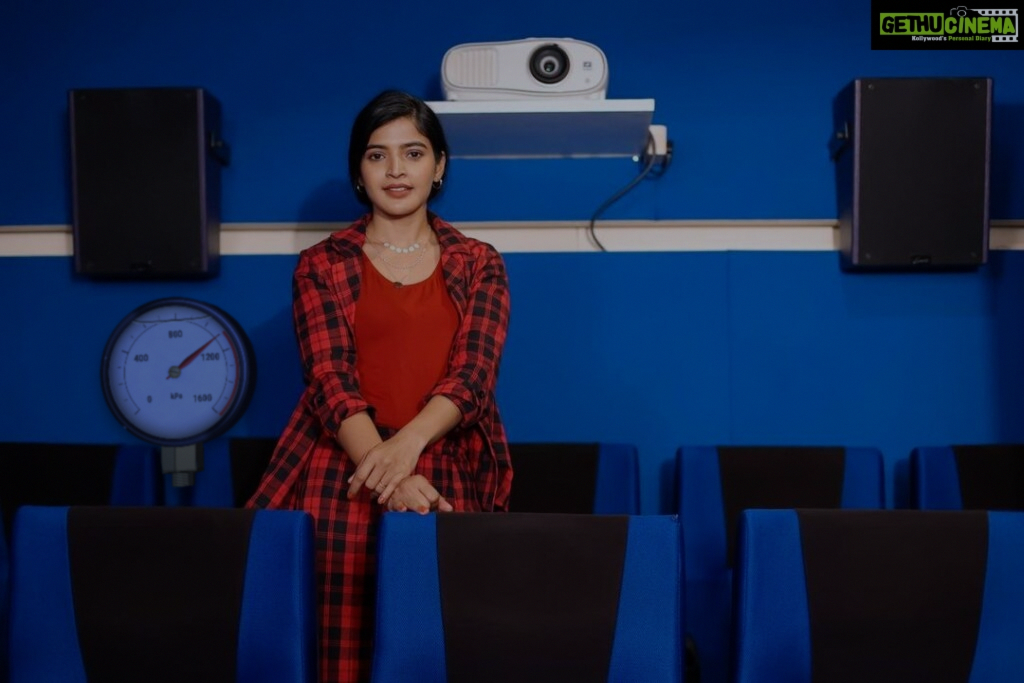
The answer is 1100; kPa
